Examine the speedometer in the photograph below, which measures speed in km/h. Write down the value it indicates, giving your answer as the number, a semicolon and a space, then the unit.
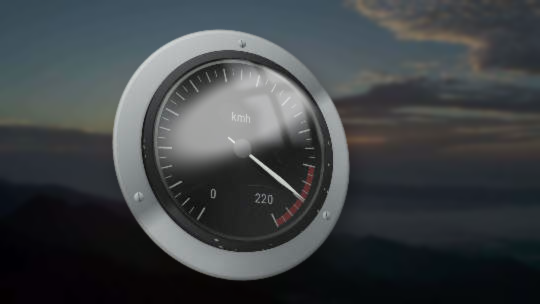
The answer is 200; km/h
